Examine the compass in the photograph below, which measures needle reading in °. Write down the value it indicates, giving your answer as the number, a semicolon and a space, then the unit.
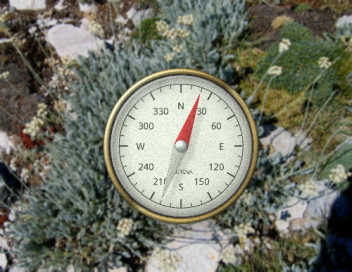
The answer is 20; °
